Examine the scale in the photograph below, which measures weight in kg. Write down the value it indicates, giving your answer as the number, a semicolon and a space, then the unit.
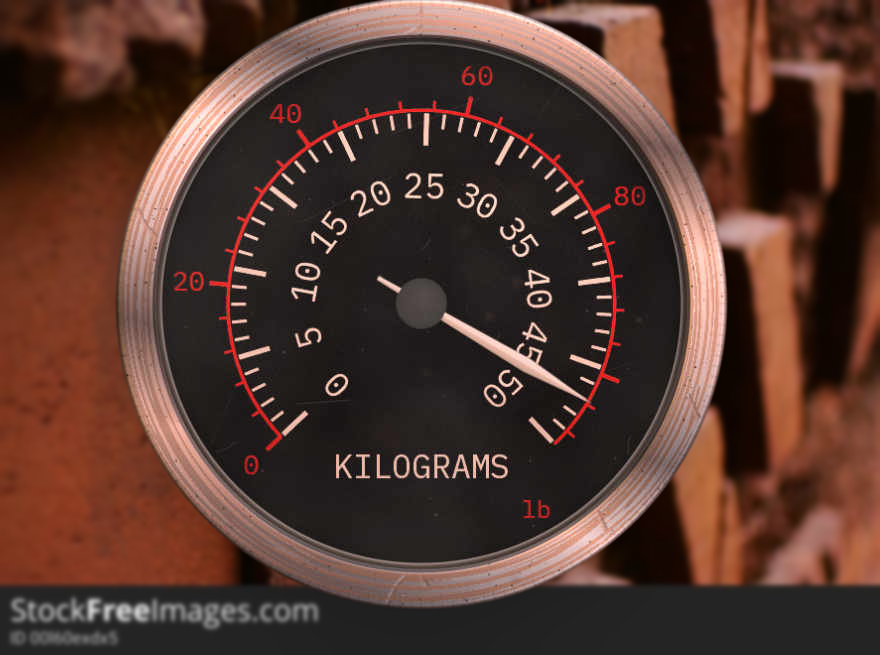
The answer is 47; kg
